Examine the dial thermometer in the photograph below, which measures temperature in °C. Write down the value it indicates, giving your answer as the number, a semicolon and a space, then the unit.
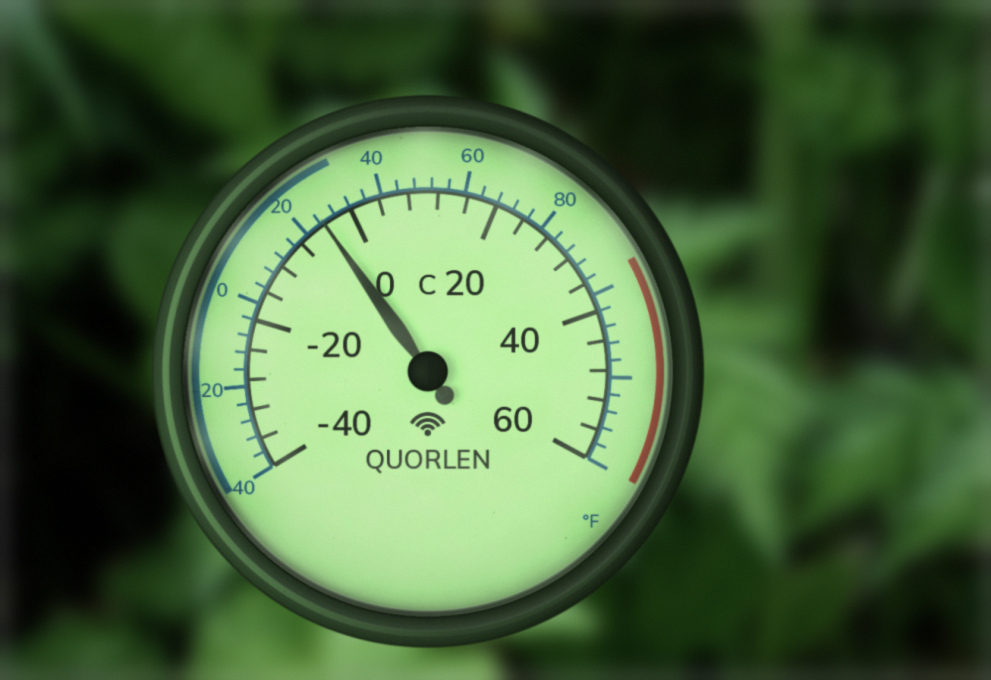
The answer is -4; °C
